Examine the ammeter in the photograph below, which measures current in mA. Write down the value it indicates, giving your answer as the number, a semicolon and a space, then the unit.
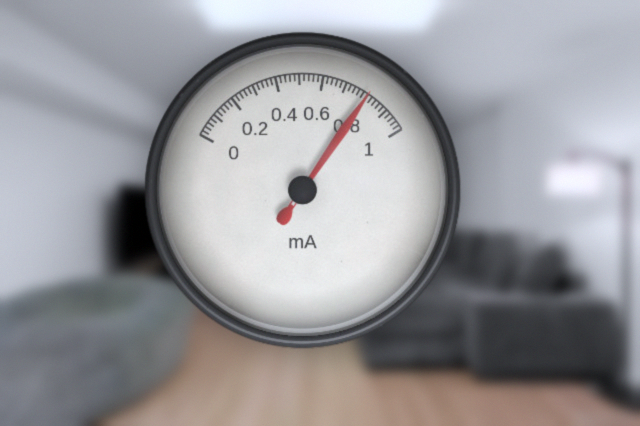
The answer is 0.8; mA
